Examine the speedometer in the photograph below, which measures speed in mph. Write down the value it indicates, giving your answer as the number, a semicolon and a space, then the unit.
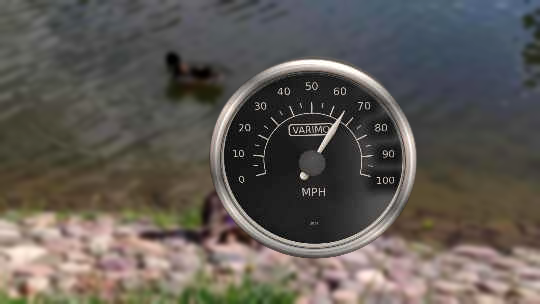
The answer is 65; mph
